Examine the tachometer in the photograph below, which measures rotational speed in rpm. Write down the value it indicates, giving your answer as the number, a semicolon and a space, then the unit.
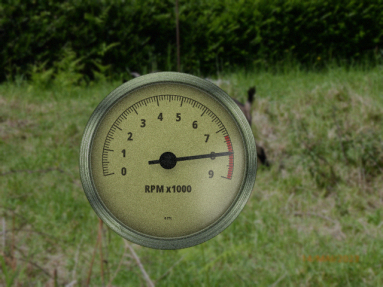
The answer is 8000; rpm
